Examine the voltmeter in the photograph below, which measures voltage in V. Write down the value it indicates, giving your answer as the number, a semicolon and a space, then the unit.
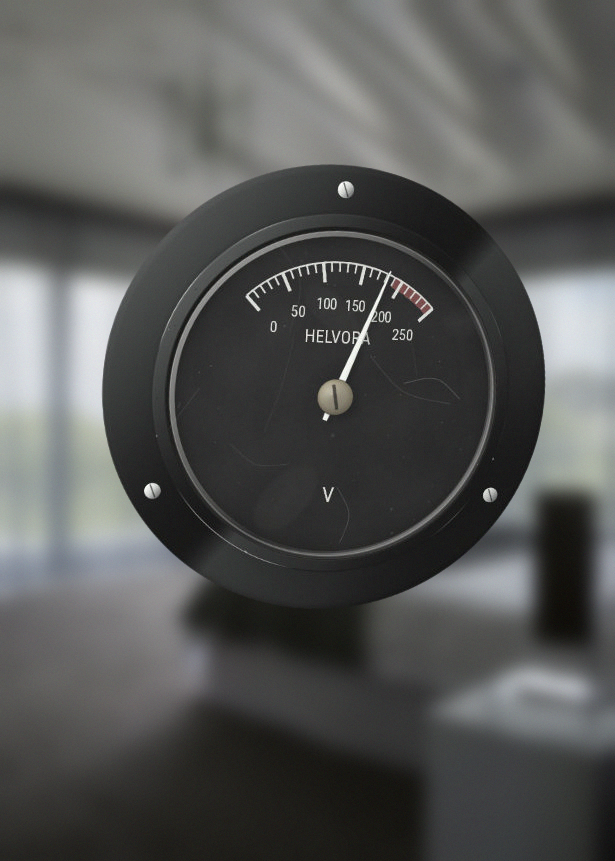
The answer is 180; V
